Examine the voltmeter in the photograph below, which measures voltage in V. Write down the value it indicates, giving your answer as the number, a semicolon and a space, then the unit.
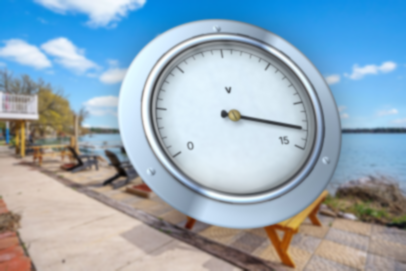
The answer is 14; V
